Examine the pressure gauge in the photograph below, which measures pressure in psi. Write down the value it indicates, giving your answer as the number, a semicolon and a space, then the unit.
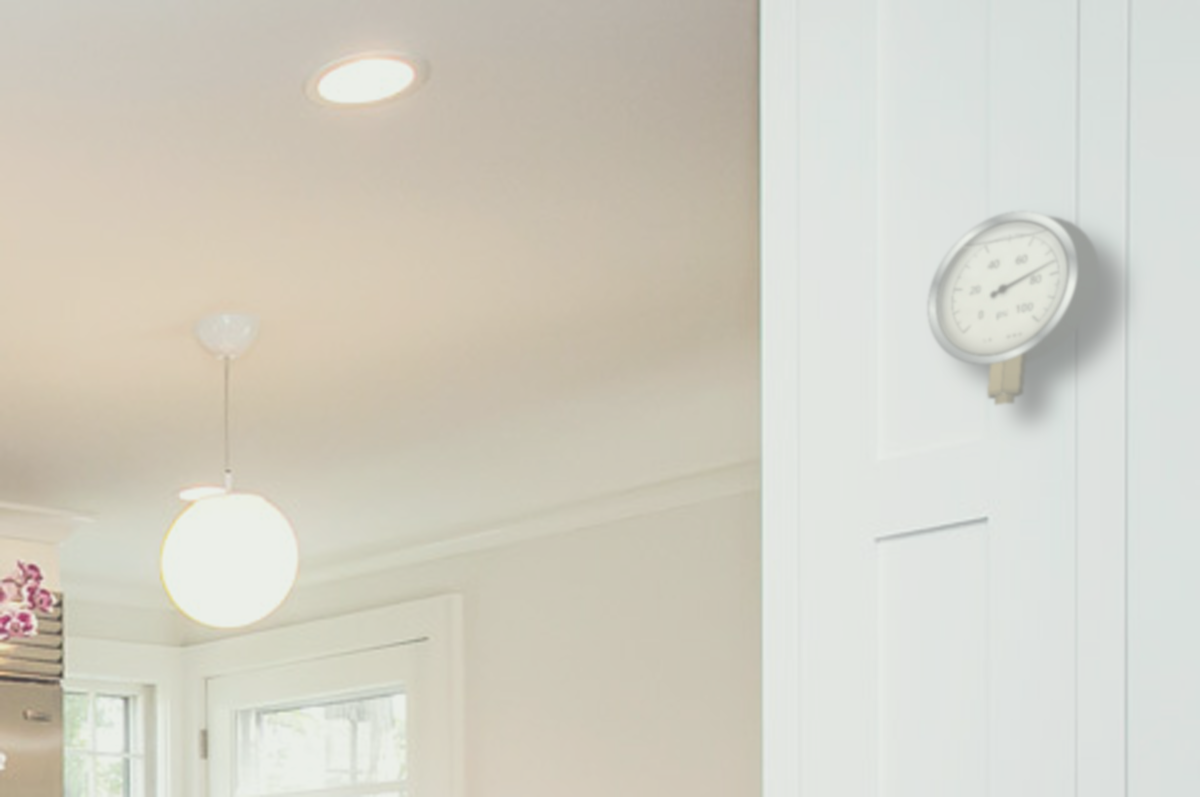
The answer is 75; psi
